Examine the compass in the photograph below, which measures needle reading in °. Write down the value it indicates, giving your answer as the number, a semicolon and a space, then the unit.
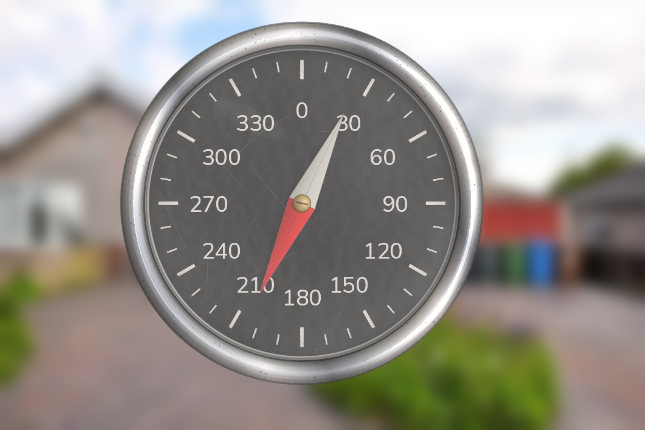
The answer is 205; °
